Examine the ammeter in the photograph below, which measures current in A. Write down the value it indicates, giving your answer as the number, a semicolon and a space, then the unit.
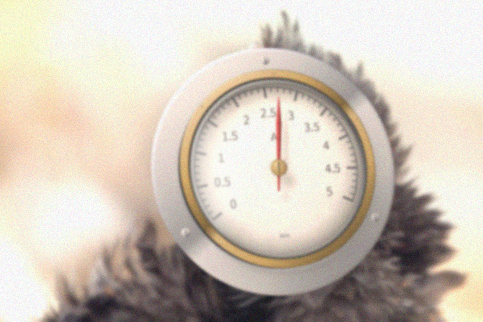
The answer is 2.7; A
